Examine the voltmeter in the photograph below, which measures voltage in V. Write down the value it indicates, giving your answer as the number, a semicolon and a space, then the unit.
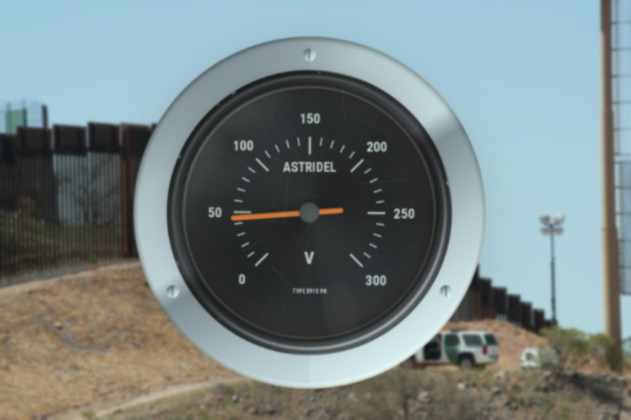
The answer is 45; V
